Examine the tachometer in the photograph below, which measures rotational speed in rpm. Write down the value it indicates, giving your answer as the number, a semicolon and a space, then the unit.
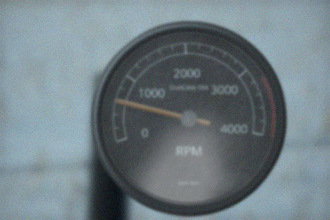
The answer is 600; rpm
